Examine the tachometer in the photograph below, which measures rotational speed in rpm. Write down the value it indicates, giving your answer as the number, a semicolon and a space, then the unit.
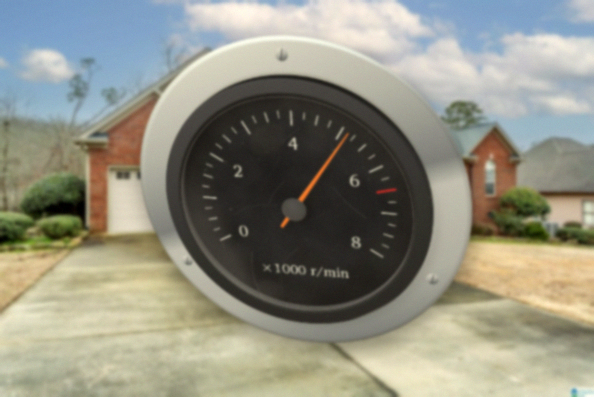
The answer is 5125; rpm
